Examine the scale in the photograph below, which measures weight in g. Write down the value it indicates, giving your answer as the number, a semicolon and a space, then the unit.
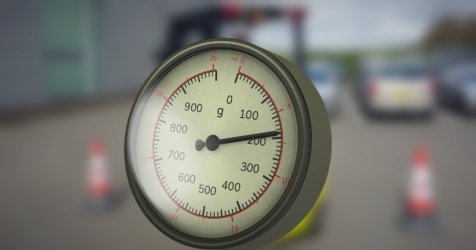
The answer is 190; g
